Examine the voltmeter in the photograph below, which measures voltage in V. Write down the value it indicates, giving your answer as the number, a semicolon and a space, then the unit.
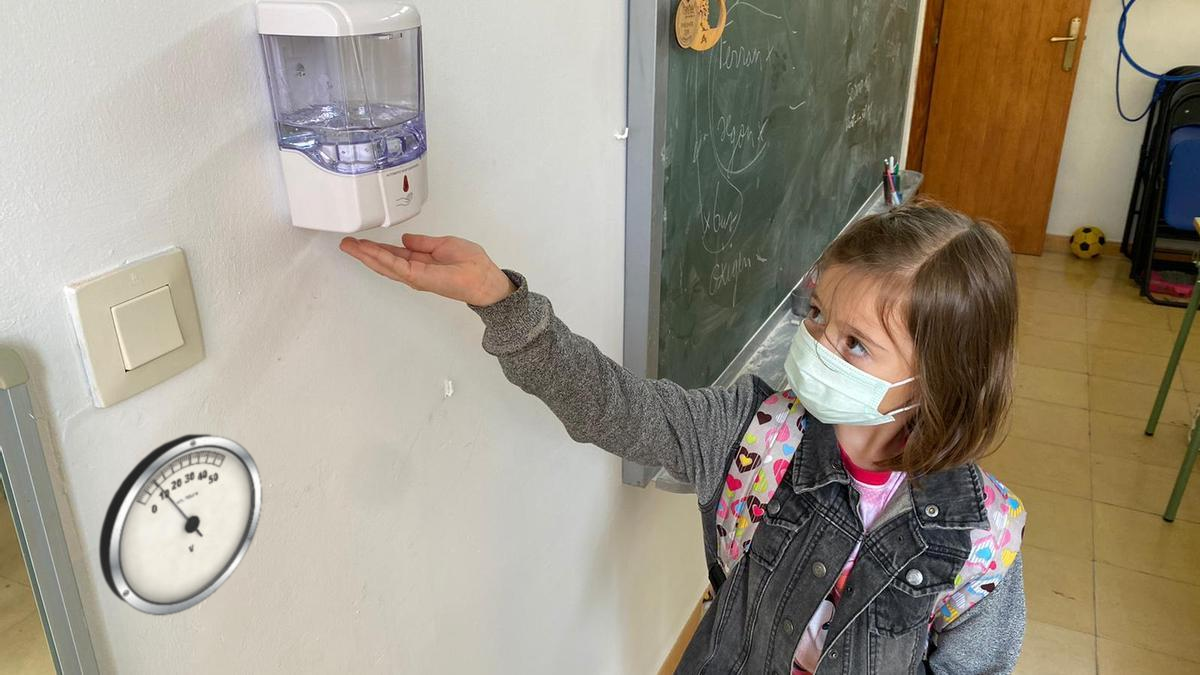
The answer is 10; V
